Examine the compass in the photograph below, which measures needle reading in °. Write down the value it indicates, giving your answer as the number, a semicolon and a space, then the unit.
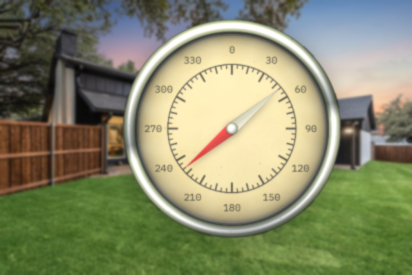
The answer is 230; °
